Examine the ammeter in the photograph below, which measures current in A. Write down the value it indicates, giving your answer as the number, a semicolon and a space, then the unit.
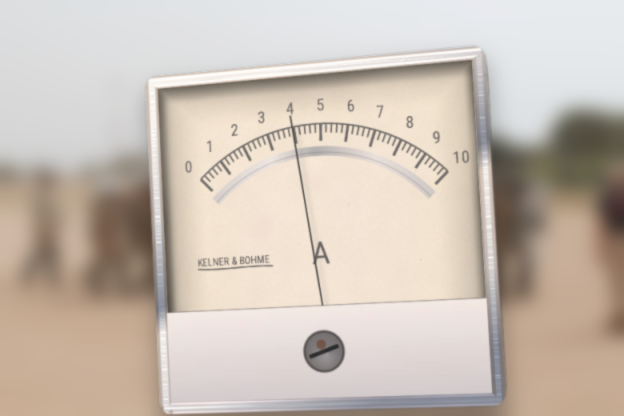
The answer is 4; A
